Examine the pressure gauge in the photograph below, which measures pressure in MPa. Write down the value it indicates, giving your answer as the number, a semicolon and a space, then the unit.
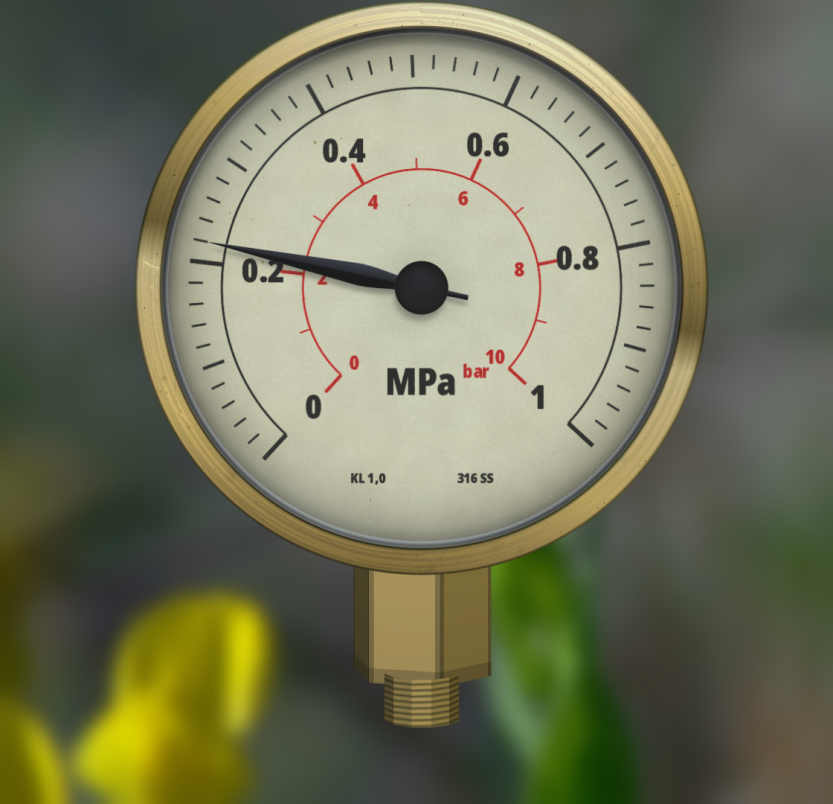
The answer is 0.22; MPa
